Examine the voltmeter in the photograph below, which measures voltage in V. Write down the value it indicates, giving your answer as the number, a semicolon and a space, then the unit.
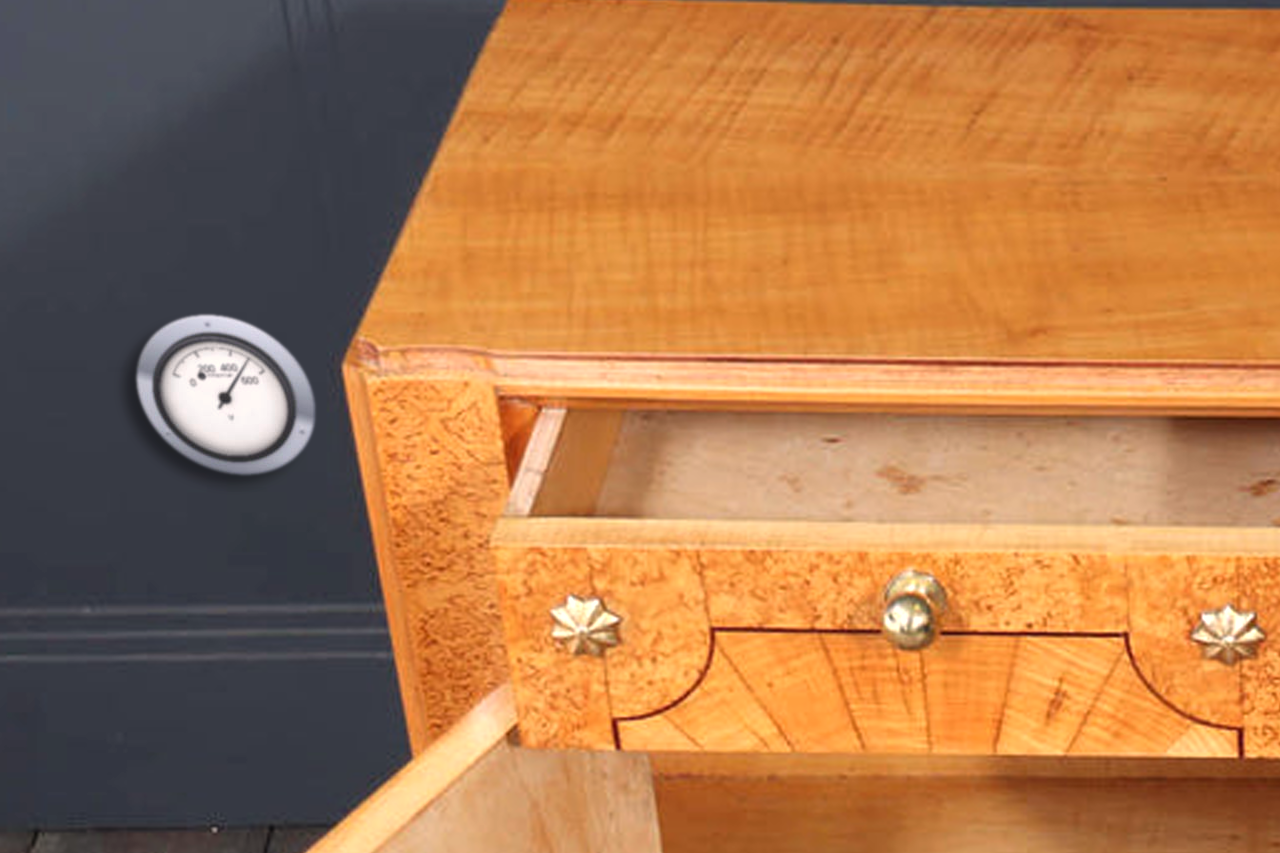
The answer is 500; V
